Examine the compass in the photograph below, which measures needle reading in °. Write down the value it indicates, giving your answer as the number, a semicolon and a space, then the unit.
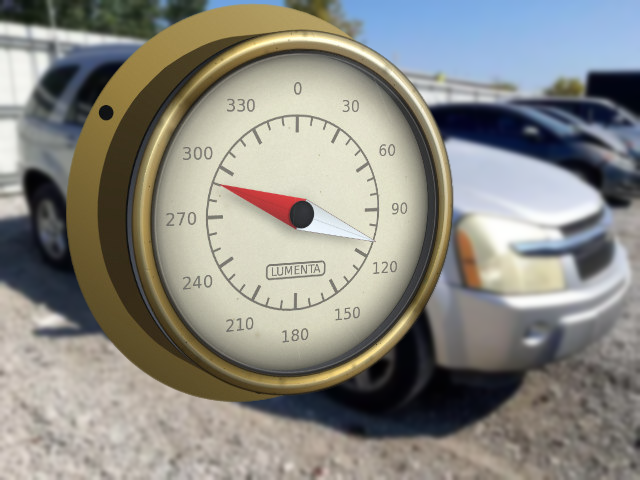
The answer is 290; °
